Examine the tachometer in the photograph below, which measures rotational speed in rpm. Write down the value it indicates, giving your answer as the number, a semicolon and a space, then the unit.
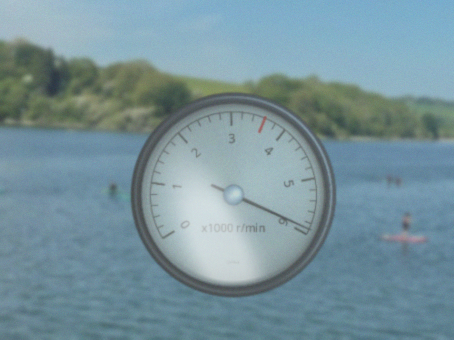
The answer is 5900; rpm
